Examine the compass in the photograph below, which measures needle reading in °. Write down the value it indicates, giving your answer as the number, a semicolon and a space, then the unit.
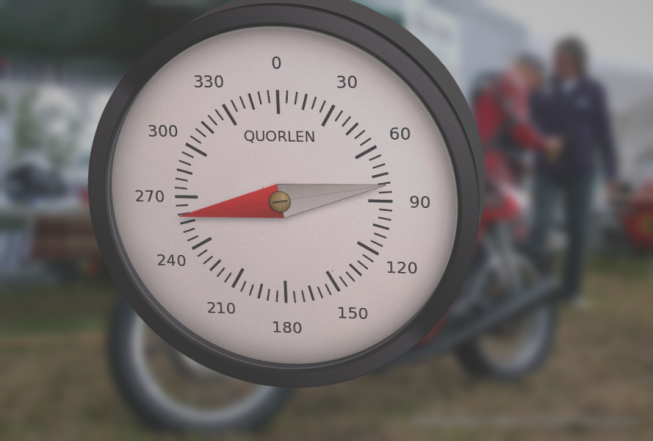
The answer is 260; °
